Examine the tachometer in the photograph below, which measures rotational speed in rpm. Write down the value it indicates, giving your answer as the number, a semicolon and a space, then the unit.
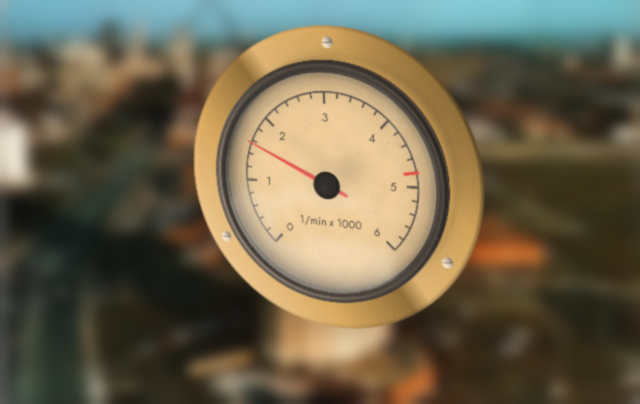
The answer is 1600; rpm
